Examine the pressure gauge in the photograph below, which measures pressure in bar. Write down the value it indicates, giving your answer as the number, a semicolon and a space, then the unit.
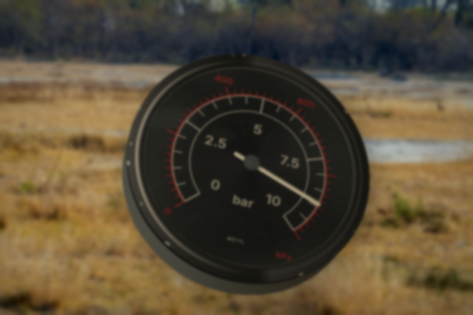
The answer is 9; bar
